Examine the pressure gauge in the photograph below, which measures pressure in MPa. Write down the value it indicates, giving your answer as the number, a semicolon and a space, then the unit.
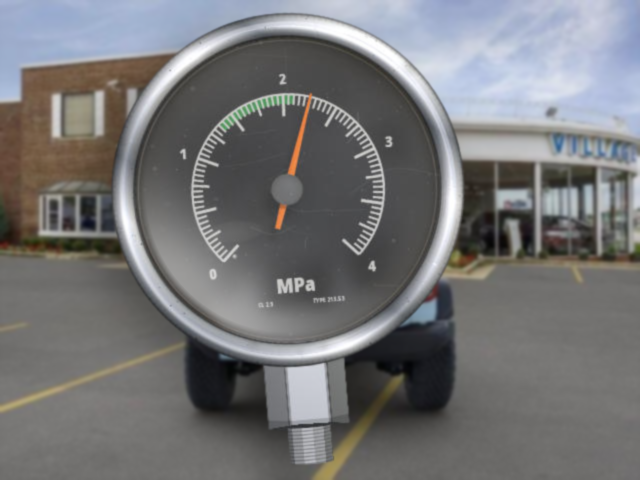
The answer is 2.25; MPa
